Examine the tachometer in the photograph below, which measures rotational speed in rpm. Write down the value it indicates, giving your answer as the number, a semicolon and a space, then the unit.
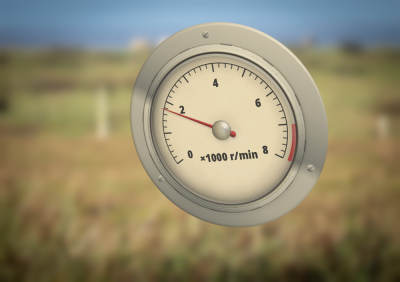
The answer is 1800; rpm
